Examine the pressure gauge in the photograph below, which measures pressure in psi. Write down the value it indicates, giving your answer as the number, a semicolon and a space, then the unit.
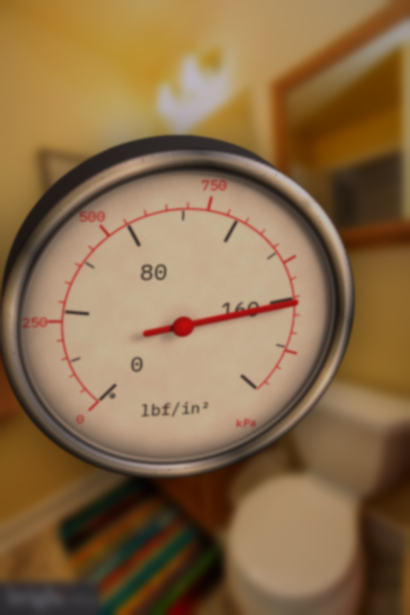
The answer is 160; psi
